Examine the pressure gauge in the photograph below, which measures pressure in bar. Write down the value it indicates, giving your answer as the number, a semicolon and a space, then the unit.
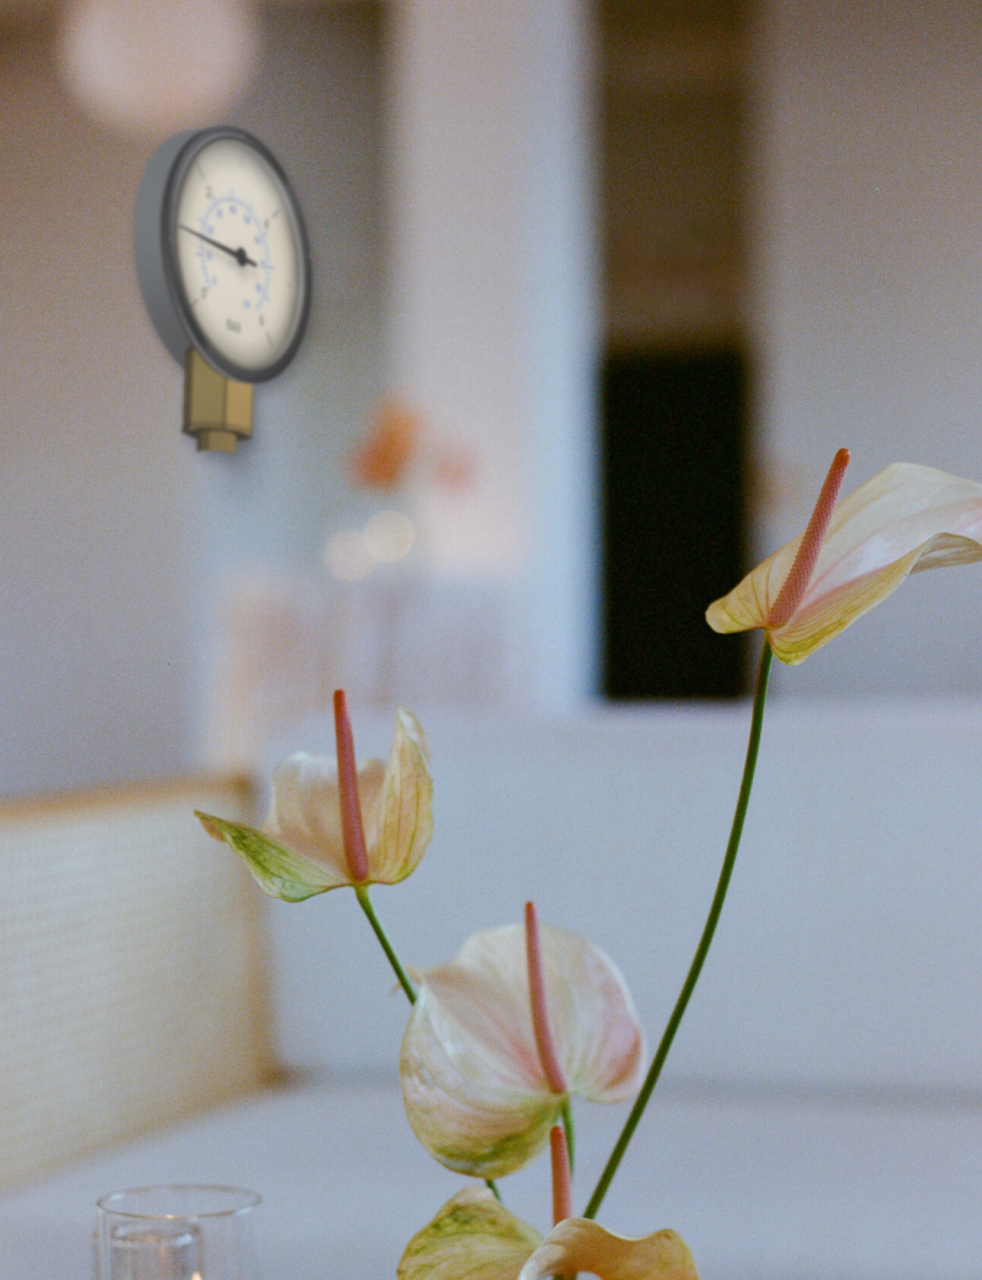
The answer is 1; bar
